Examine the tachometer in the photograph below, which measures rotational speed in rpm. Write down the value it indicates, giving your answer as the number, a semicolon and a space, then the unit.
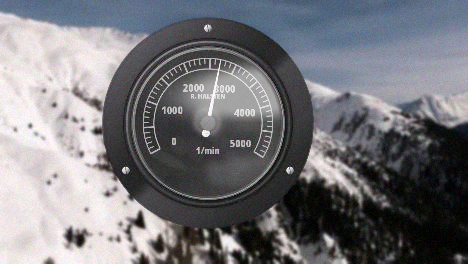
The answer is 2700; rpm
